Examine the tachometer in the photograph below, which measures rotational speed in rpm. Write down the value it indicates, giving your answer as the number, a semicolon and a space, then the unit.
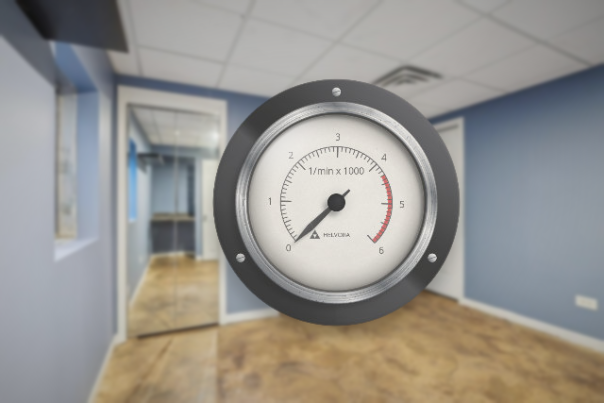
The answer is 0; rpm
